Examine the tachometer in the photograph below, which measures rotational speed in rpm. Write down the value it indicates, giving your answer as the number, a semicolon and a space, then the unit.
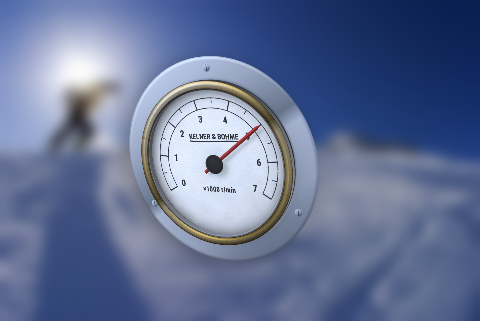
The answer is 5000; rpm
